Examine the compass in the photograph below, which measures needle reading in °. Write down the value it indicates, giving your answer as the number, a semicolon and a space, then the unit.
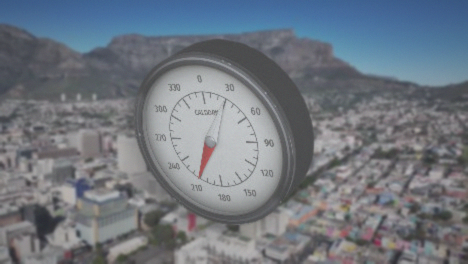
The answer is 210; °
